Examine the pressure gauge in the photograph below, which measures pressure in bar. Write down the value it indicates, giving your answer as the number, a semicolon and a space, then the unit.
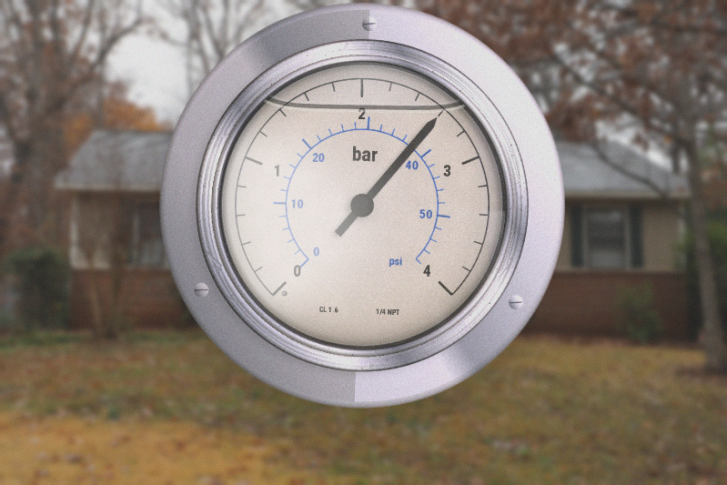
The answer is 2.6; bar
